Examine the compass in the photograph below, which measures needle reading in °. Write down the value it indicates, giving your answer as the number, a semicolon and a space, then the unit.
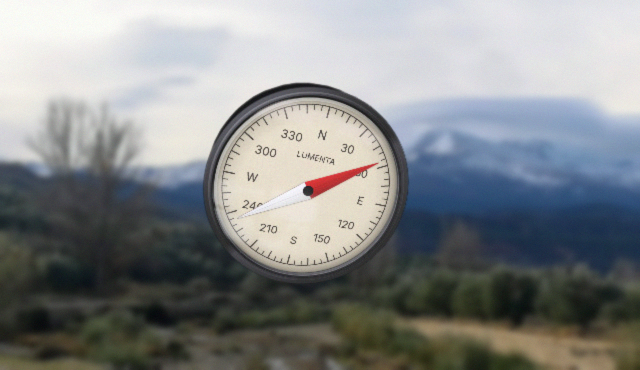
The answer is 55; °
